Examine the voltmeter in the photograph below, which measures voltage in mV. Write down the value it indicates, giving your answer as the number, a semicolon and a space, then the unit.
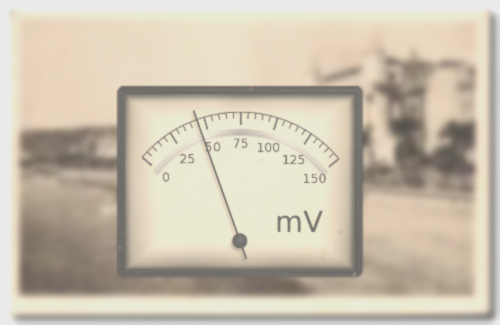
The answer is 45; mV
